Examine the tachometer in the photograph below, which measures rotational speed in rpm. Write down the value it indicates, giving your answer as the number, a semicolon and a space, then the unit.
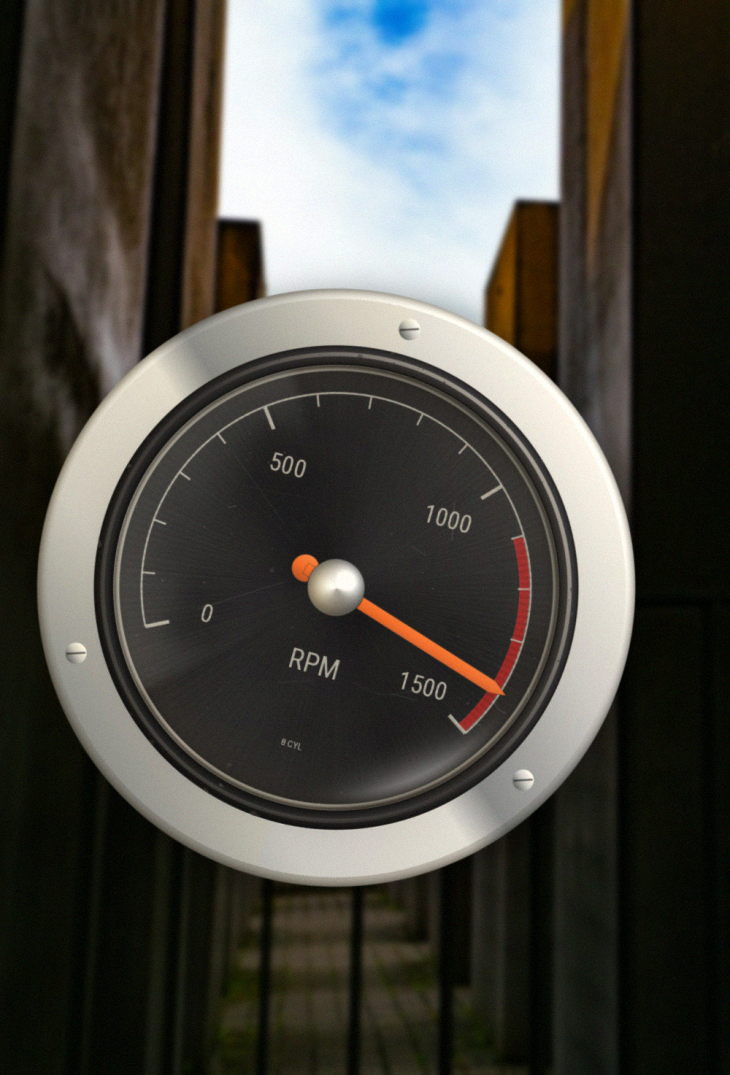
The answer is 1400; rpm
